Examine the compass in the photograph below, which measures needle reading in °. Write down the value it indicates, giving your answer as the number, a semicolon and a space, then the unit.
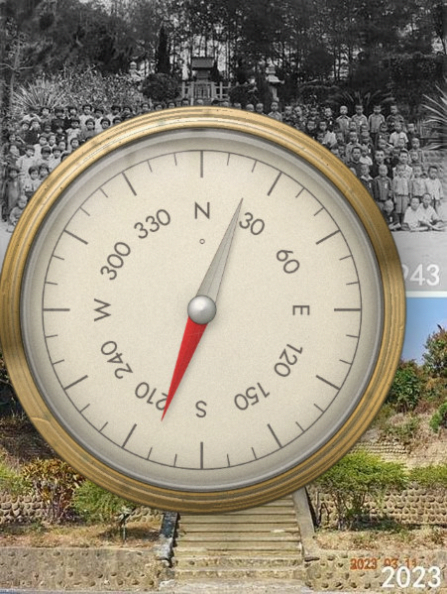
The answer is 200; °
